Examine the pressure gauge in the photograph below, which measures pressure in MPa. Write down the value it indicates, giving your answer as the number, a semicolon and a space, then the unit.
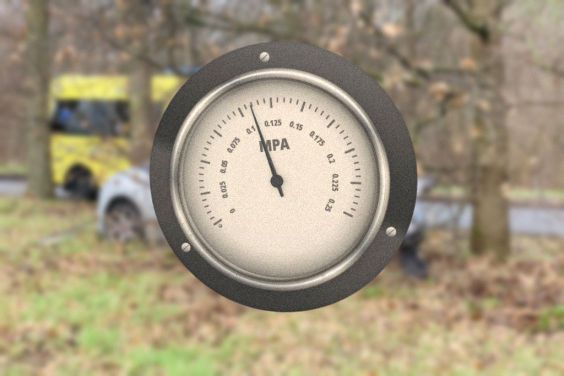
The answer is 0.11; MPa
